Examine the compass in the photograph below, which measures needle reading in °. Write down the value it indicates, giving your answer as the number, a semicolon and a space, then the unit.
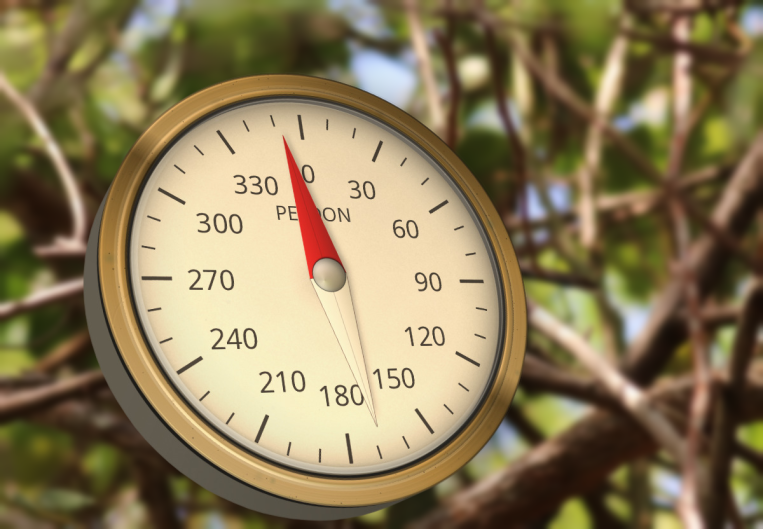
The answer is 350; °
